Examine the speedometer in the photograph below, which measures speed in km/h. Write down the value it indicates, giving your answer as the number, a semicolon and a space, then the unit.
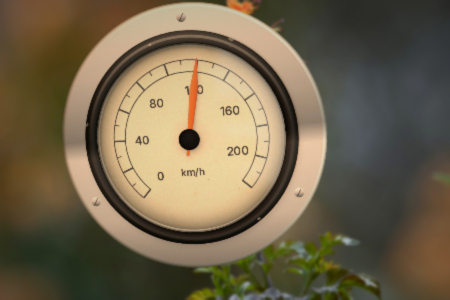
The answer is 120; km/h
